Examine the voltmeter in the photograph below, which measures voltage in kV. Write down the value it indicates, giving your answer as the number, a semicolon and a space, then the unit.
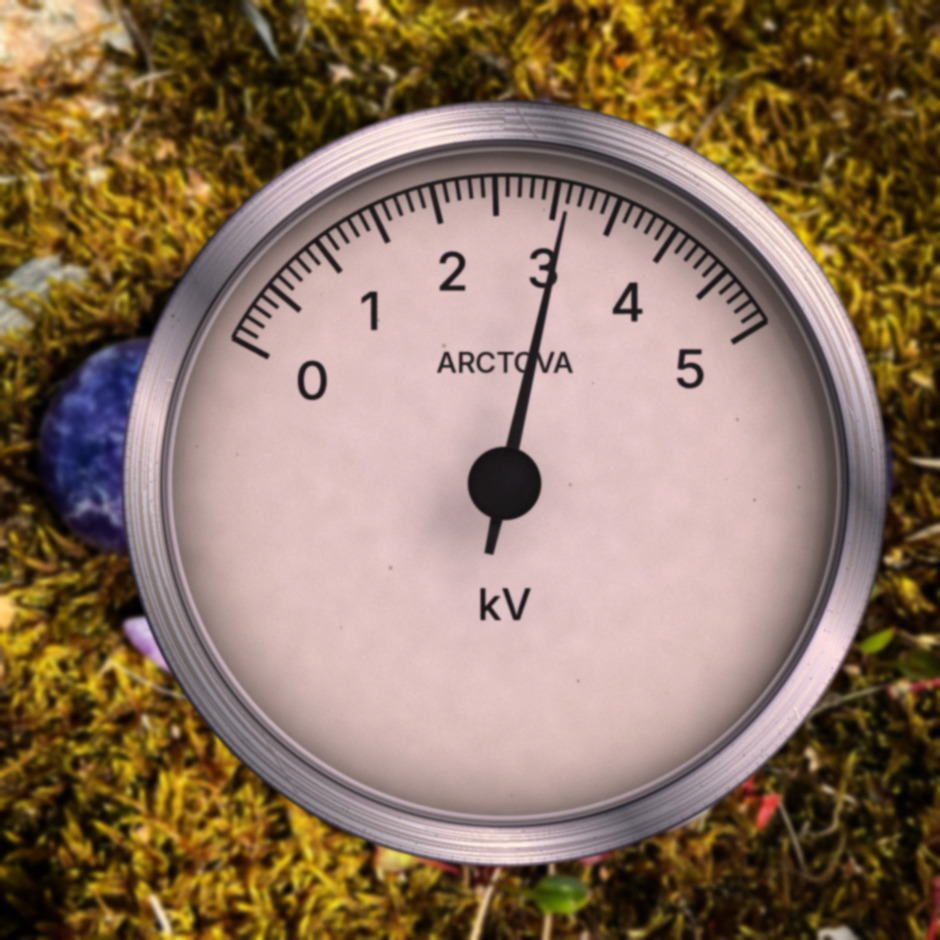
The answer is 3.1; kV
